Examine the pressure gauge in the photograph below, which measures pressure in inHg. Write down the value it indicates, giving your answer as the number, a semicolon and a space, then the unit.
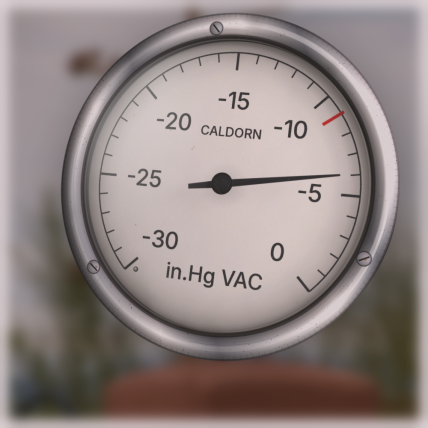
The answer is -6; inHg
